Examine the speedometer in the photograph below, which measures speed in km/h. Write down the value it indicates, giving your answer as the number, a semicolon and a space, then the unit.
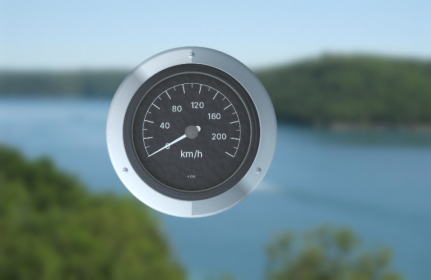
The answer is 0; km/h
